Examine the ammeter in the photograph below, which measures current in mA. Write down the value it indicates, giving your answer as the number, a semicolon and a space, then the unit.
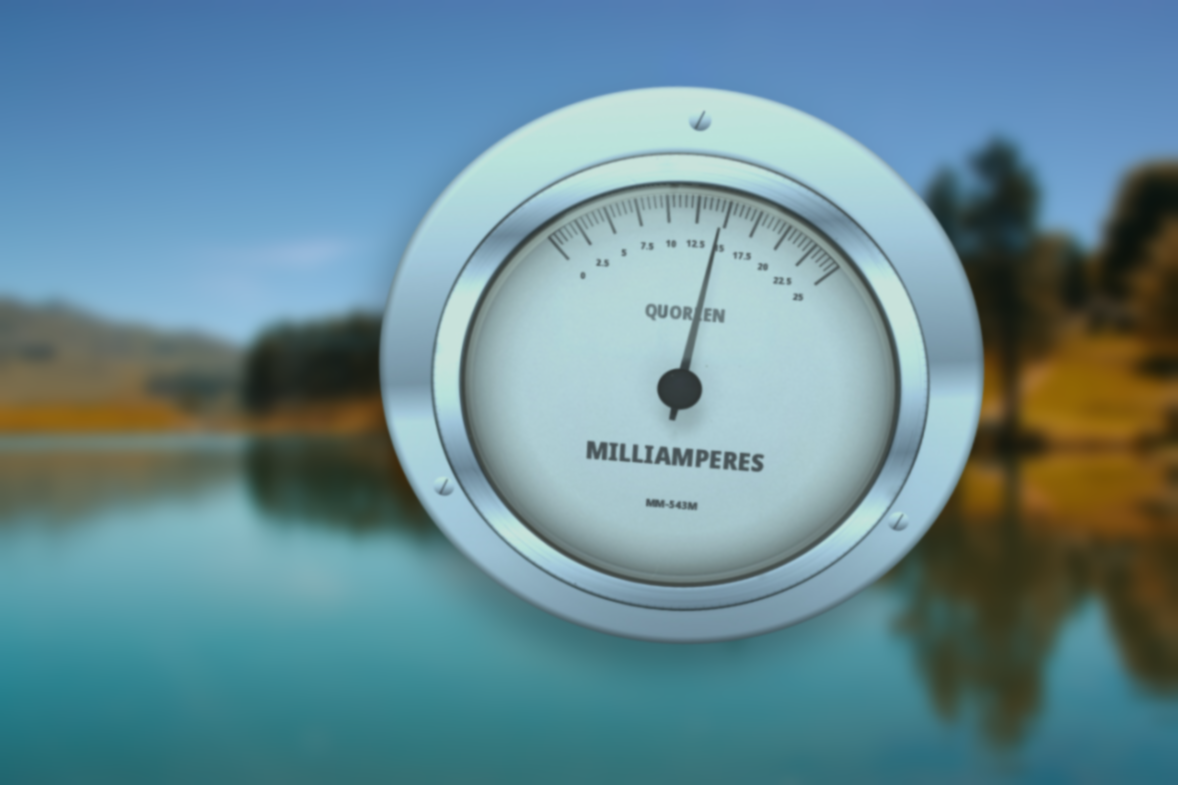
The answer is 14.5; mA
